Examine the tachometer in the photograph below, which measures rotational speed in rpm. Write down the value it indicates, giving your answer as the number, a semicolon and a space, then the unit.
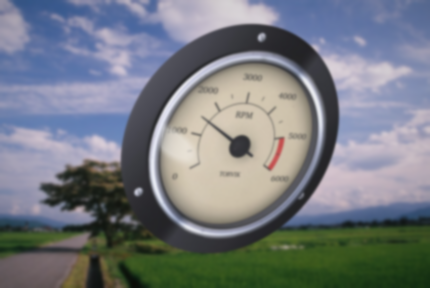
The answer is 1500; rpm
